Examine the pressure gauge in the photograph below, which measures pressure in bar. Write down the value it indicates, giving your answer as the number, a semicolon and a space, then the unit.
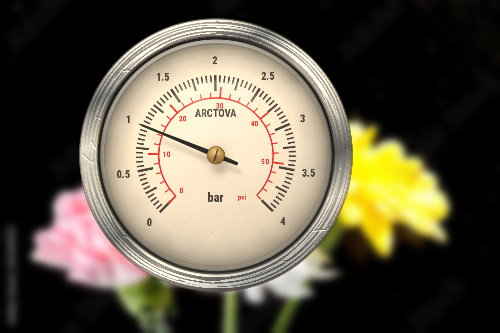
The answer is 1; bar
